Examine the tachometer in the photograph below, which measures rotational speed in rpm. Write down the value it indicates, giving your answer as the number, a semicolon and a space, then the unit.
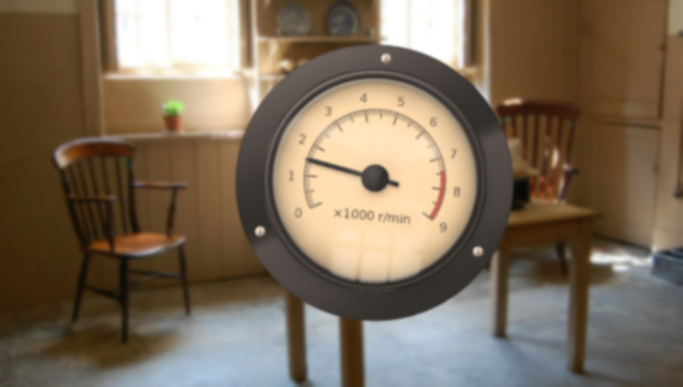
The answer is 1500; rpm
